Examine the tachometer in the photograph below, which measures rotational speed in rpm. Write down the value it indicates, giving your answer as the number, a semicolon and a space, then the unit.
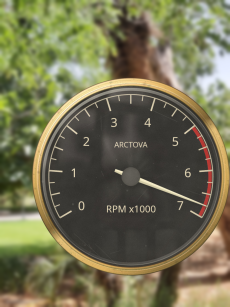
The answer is 6750; rpm
